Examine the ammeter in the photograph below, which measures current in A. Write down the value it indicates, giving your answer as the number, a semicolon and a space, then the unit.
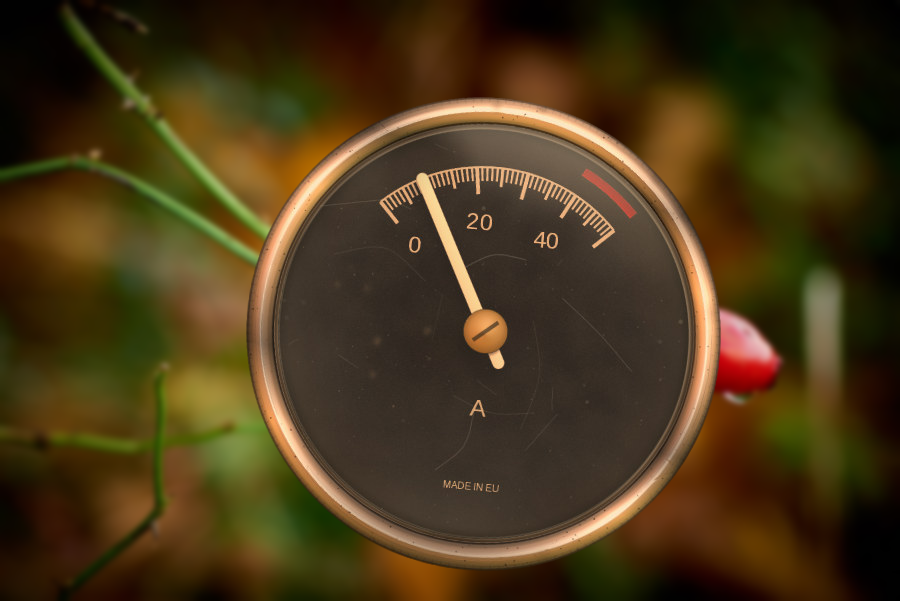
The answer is 9; A
